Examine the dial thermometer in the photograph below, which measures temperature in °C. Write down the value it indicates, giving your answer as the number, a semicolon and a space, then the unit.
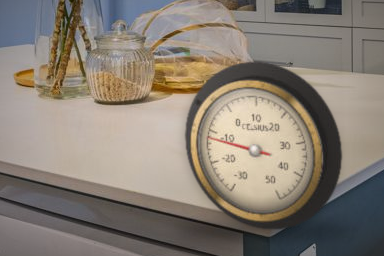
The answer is -12; °C
